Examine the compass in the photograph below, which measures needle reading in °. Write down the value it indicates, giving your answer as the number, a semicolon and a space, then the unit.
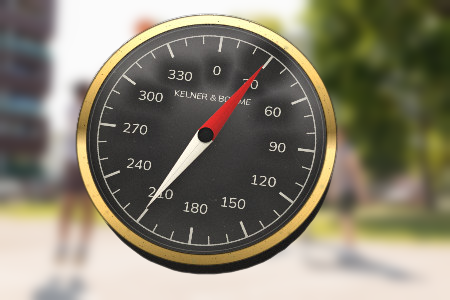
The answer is 30; °
